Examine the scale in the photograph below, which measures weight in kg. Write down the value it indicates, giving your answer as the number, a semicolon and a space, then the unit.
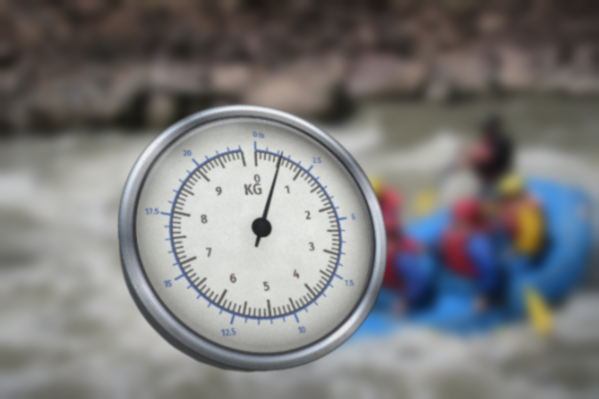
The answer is 0.5; kg
